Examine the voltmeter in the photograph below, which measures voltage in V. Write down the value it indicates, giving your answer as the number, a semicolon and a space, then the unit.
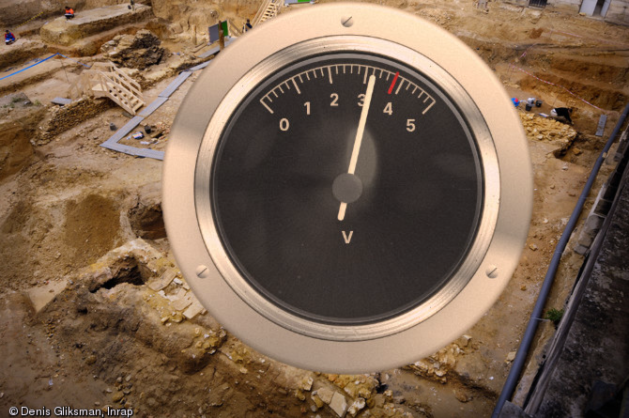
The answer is 3.2; V
